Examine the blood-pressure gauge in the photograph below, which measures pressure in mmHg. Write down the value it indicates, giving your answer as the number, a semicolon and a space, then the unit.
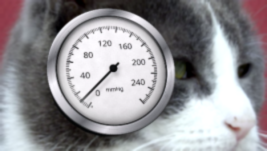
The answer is 10; mmHg
